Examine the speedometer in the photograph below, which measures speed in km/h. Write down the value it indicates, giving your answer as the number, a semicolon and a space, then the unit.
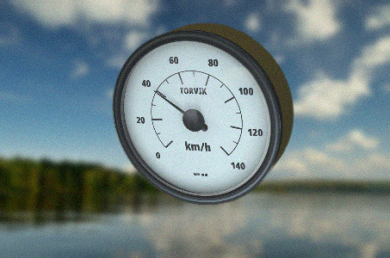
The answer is 40; km/h
